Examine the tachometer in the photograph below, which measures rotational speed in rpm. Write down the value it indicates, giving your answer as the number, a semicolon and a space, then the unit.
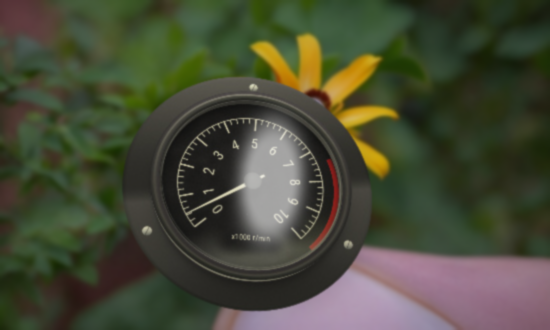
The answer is 400; rpm
